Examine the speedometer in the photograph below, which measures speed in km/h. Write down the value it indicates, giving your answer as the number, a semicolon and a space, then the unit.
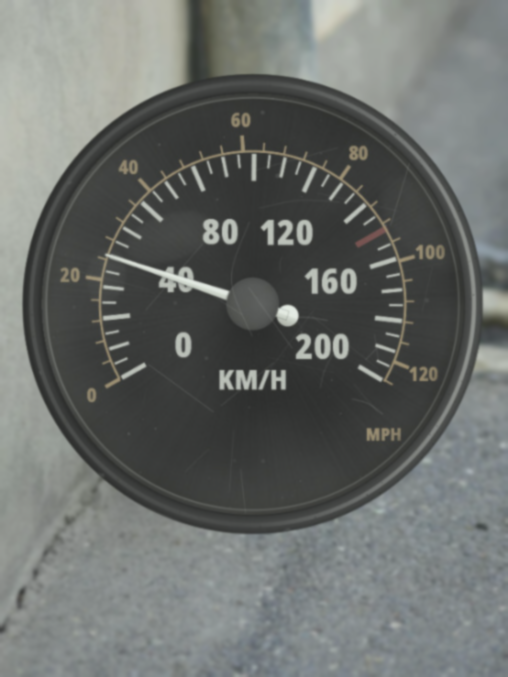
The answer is 40; km/h
